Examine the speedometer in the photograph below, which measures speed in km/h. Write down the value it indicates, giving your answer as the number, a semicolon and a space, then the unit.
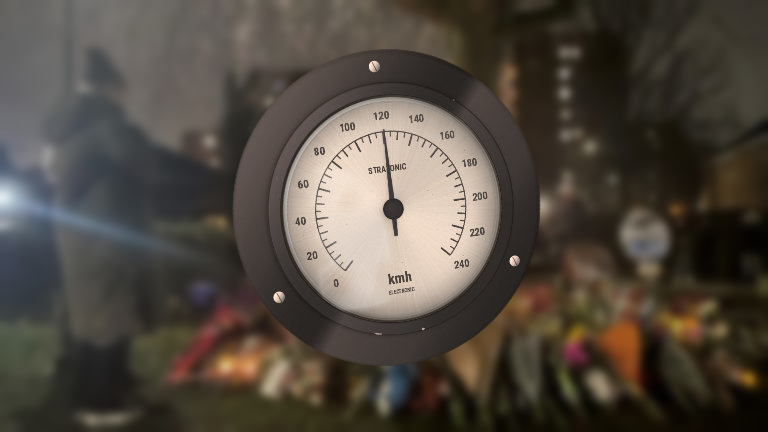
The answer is 120; km/h
